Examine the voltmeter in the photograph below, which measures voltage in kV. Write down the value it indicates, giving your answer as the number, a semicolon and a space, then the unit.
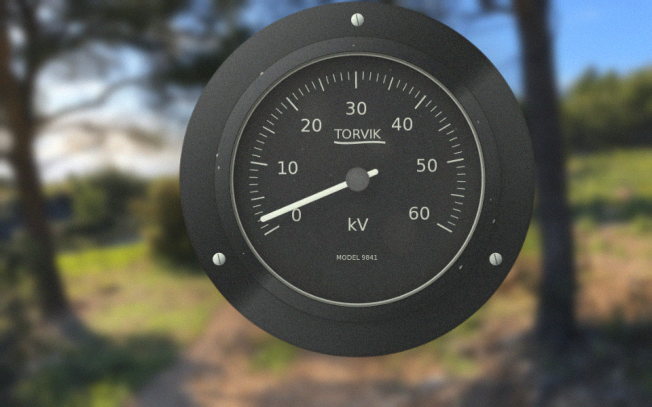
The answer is 2; kV
